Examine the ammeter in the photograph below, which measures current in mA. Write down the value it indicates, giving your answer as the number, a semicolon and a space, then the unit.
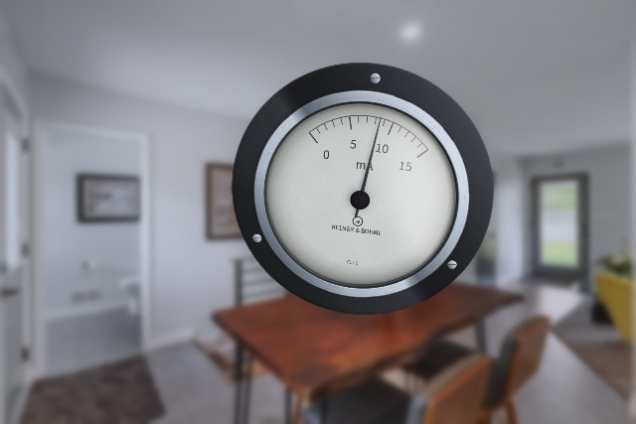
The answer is 8.5; mA
